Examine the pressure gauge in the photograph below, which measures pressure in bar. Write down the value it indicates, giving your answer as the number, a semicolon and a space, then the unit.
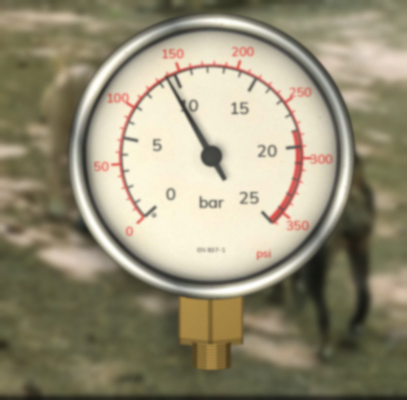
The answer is 9.5; bar
